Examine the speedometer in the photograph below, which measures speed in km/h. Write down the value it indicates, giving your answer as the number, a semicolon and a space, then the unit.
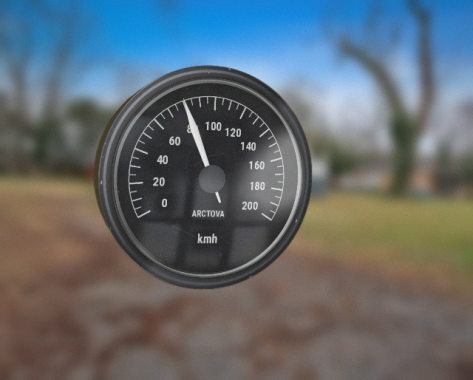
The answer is 80; km/h
